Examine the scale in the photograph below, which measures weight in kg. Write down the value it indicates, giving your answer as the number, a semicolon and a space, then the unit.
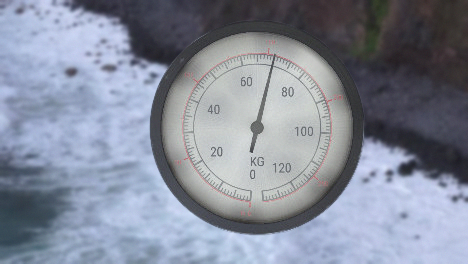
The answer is 70; kg
